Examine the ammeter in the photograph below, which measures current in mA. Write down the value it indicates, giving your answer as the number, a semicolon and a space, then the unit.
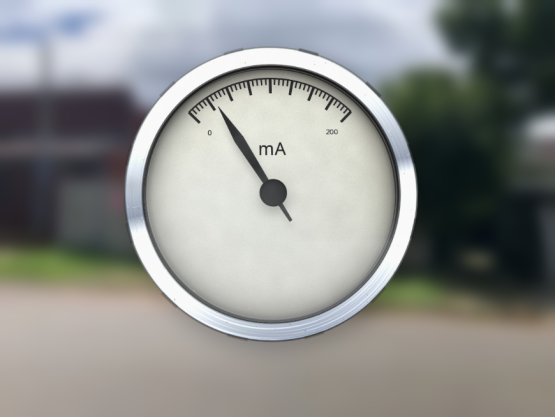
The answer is 30; mA
